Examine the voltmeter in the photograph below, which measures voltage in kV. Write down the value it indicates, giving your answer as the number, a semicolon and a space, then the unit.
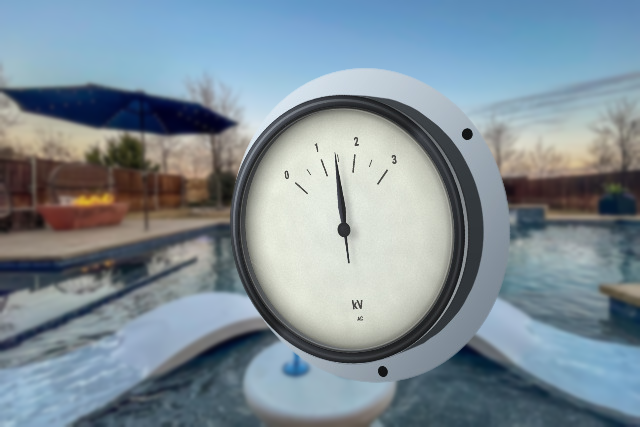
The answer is 1.5; kV
